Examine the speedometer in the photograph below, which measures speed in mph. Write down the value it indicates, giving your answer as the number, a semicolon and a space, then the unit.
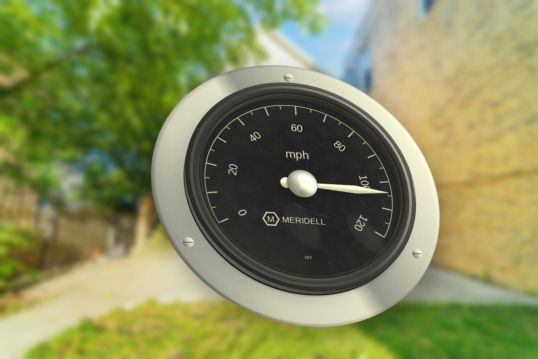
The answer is 105; mph
